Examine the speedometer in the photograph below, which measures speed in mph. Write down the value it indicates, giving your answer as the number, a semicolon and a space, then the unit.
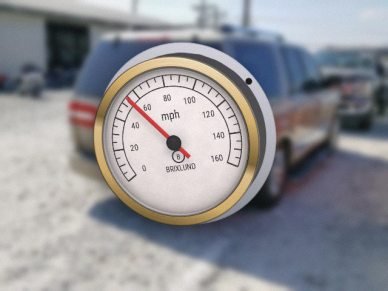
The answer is 55; mph
